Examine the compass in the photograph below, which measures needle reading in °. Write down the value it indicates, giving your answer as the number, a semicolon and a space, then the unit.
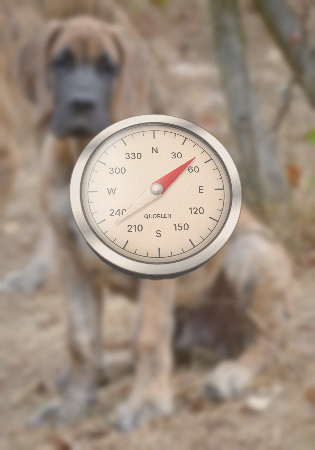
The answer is 50; °
